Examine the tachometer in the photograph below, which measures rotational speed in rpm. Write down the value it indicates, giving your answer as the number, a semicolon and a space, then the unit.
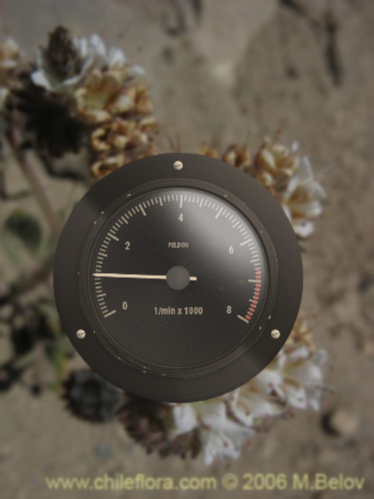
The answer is 1000; rpm
